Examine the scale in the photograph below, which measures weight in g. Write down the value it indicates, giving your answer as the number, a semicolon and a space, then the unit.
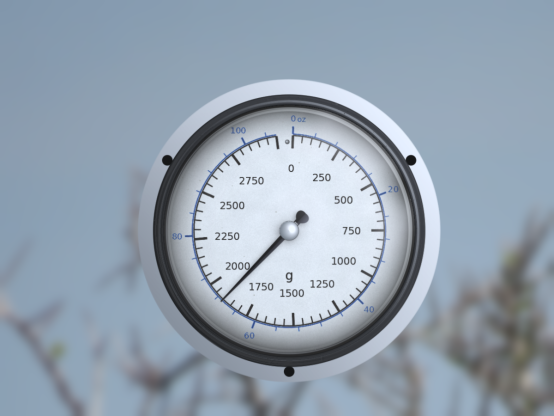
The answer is 1900; g
